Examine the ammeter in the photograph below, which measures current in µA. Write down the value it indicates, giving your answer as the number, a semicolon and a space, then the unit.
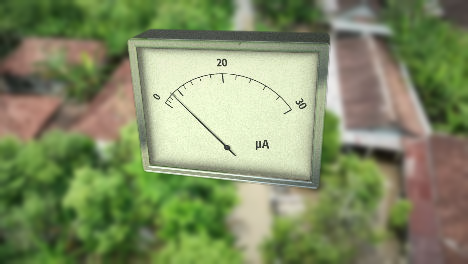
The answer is 8; µA
